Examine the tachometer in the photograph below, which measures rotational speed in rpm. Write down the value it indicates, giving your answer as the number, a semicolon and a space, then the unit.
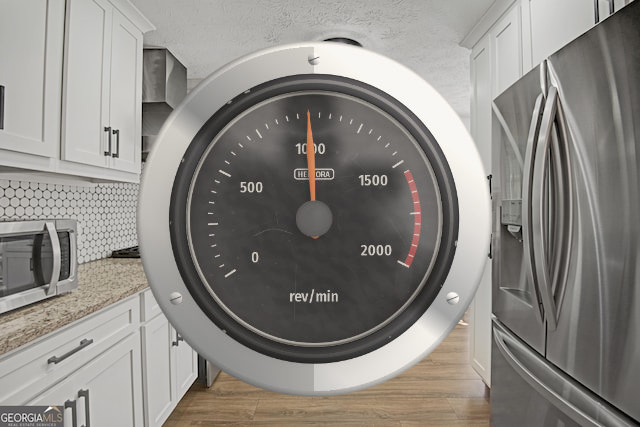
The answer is 1000; rpm
